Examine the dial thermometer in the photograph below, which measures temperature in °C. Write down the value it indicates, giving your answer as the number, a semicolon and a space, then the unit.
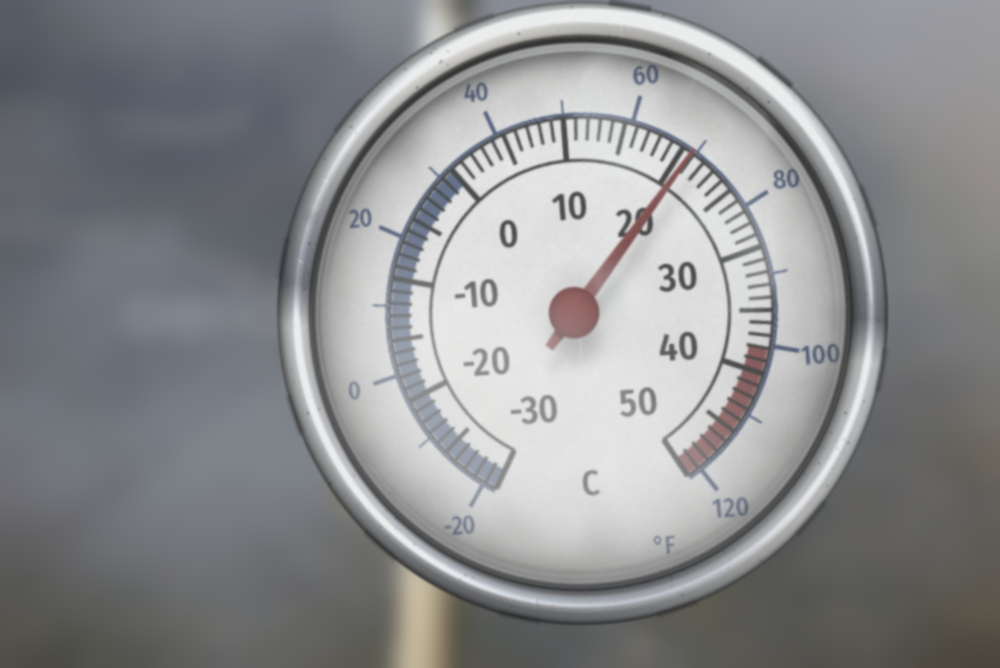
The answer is 21; °C
